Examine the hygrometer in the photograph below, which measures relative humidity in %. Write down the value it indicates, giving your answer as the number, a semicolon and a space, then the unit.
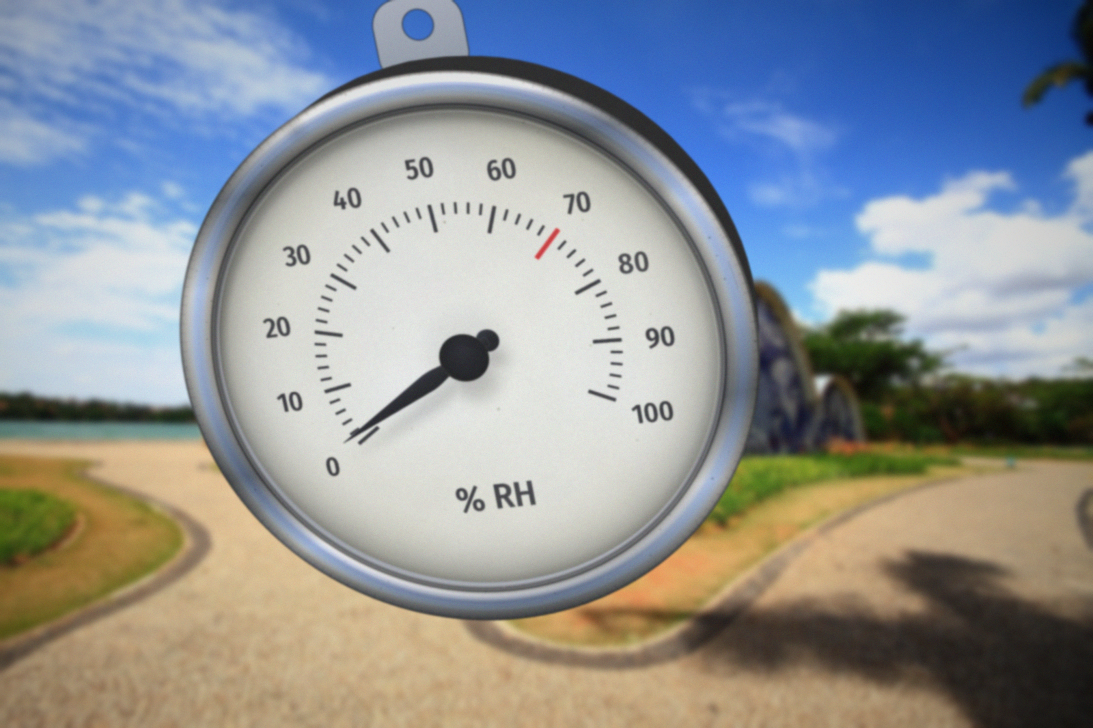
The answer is 2; %
